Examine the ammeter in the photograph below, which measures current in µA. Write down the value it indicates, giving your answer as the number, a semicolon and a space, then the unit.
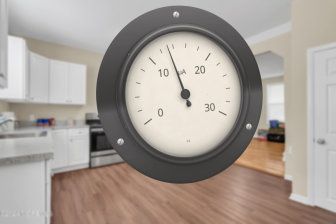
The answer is 13; µA
